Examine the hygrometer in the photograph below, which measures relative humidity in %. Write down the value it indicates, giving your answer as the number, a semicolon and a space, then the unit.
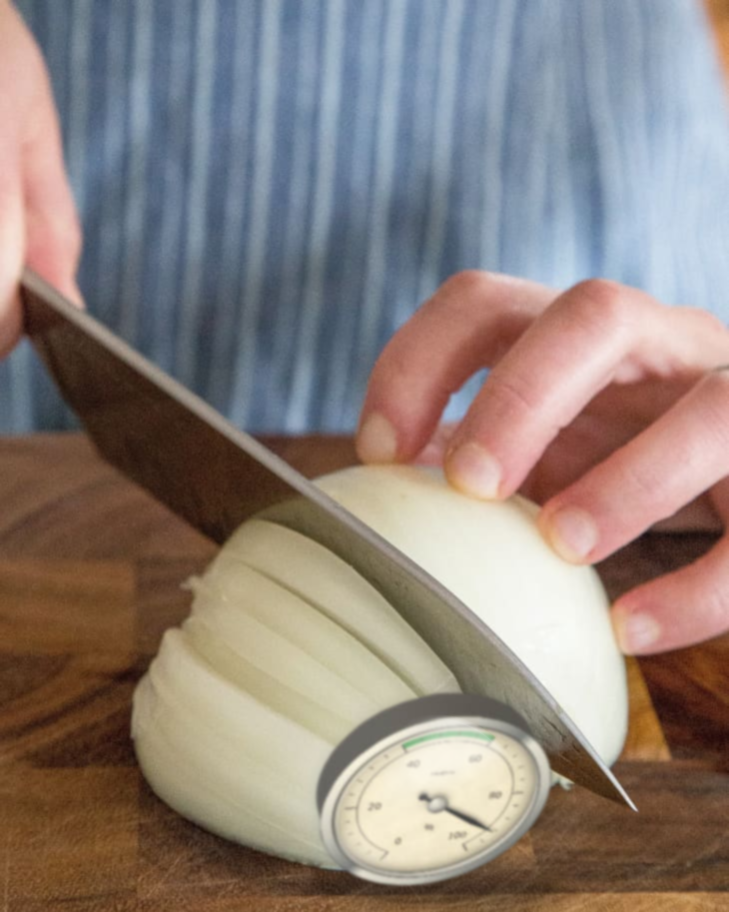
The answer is 92; %
